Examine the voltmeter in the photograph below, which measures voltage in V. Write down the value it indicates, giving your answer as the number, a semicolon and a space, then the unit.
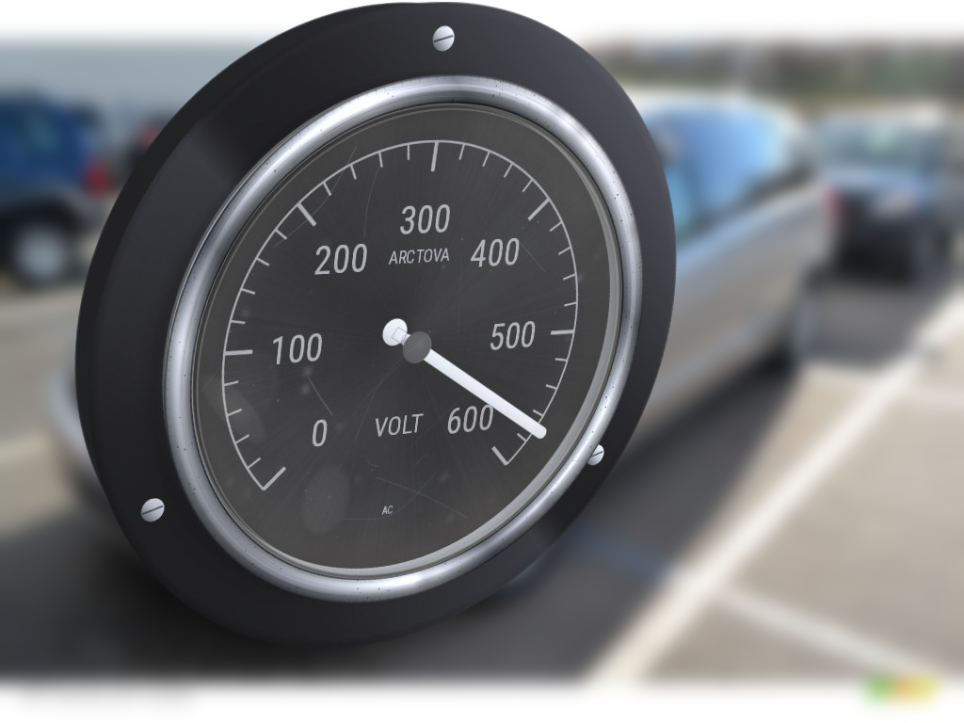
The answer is 570; V
